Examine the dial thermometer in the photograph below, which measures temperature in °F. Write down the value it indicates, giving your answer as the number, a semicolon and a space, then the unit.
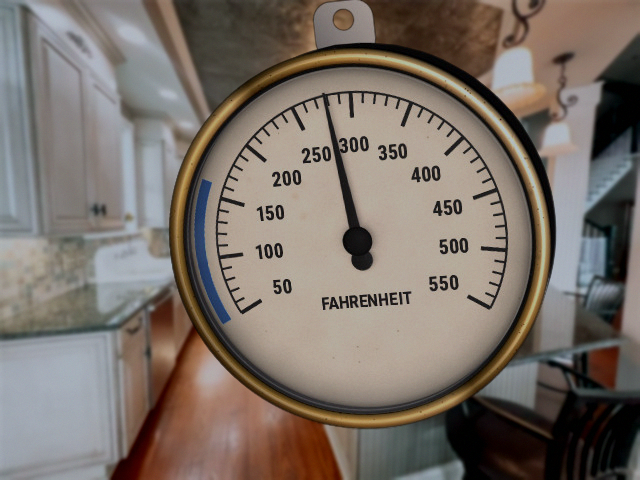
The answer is 280; °F
